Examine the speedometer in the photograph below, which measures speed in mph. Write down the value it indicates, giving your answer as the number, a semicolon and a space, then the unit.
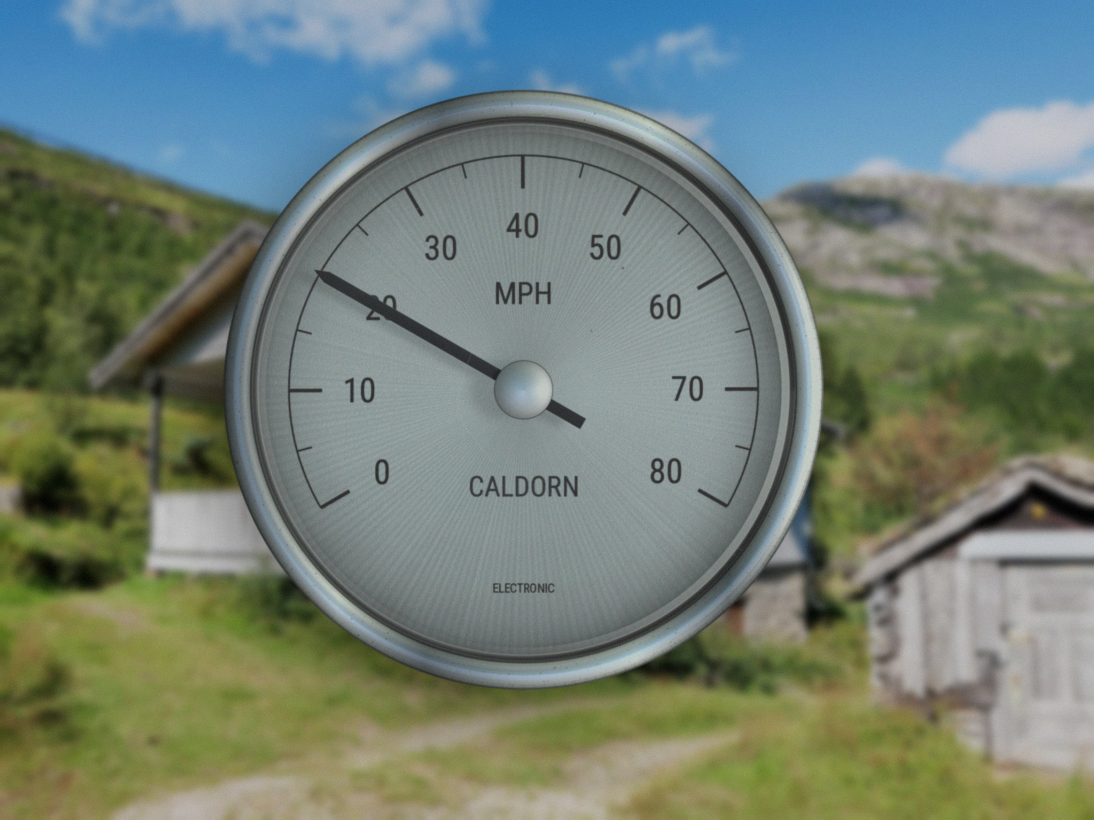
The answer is 20; mph
